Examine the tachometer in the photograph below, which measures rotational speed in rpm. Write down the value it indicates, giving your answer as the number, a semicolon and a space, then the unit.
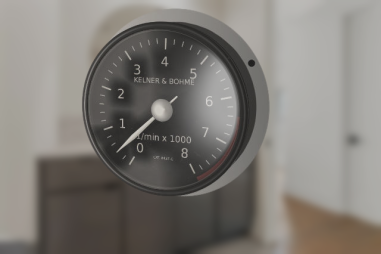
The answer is 400; rpm
